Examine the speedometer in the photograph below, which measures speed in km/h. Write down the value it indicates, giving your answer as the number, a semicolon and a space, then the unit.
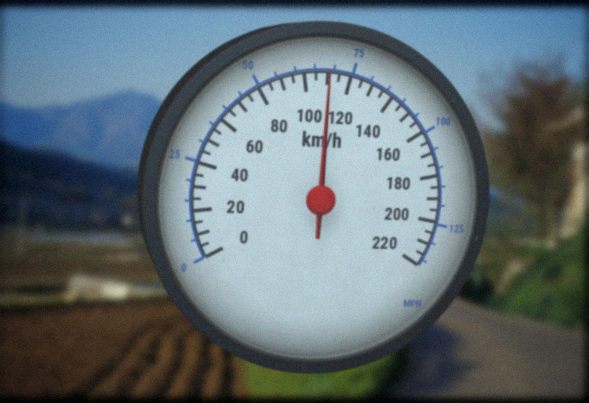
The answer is 110; km/h
